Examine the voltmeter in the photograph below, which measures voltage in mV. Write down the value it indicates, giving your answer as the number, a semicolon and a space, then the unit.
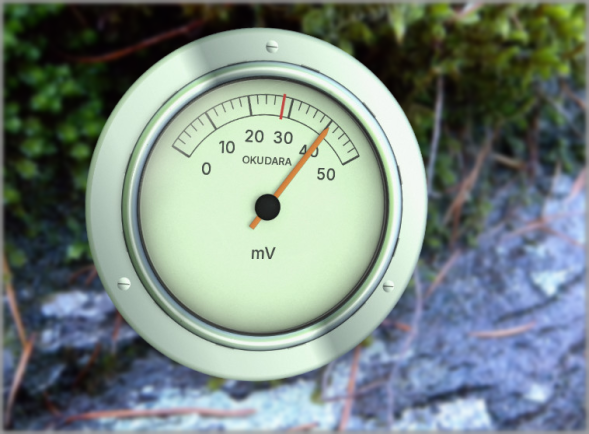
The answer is 40; mV
